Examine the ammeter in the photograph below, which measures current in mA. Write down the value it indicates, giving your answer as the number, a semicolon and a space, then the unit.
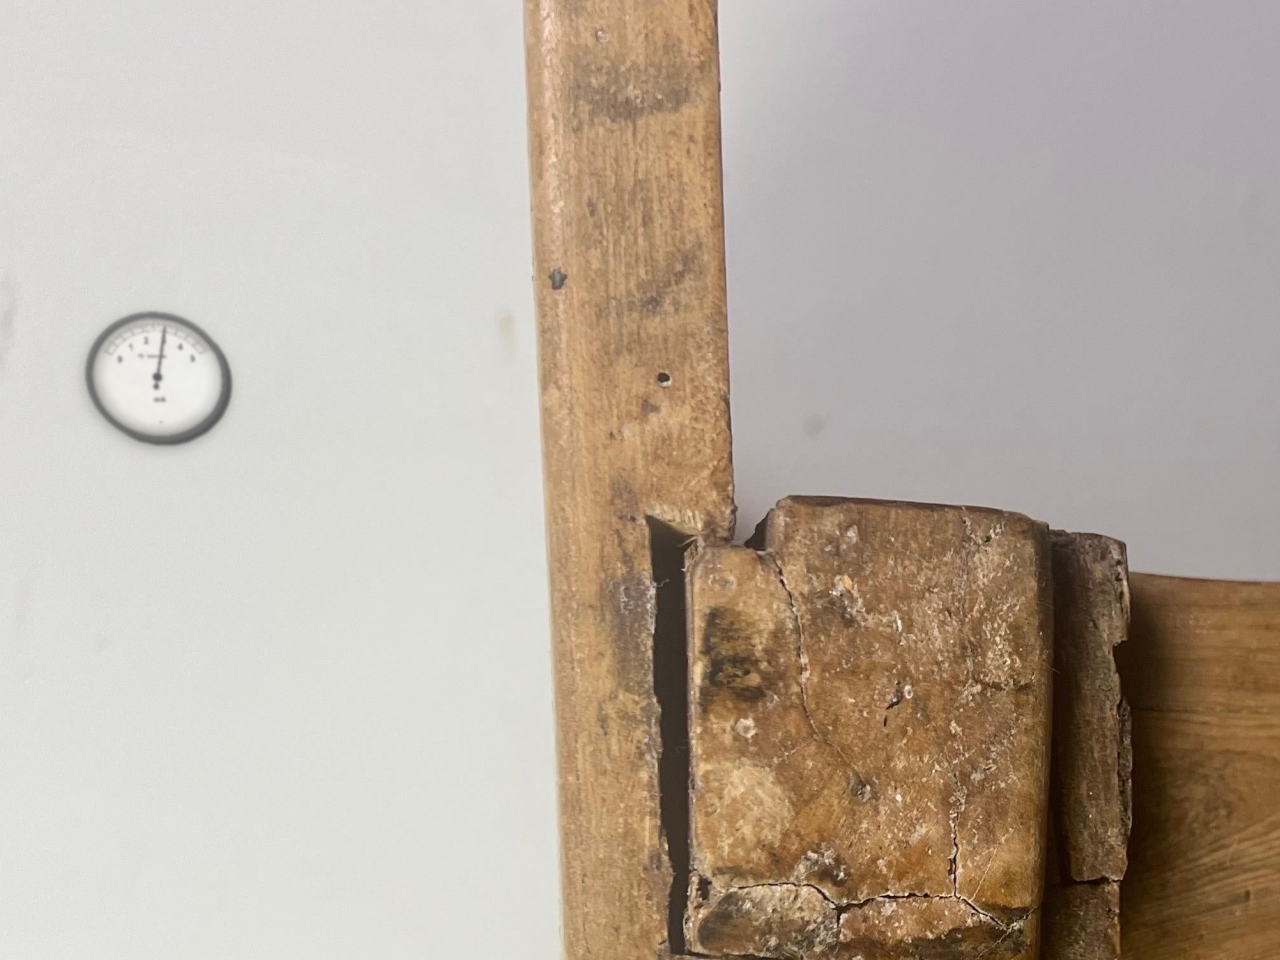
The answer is 3; mA
